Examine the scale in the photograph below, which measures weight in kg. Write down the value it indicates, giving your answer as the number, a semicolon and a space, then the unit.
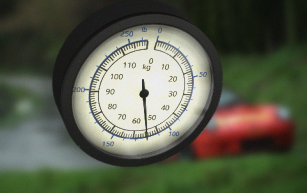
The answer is 55; kg
